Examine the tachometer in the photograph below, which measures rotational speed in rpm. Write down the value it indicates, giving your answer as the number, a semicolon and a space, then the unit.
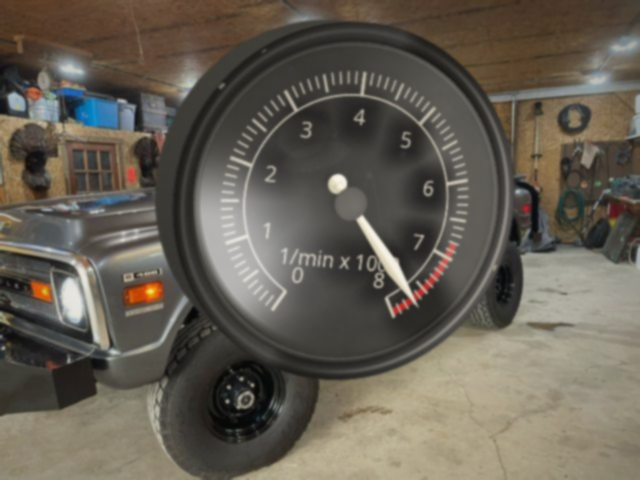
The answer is 7700; rpm
